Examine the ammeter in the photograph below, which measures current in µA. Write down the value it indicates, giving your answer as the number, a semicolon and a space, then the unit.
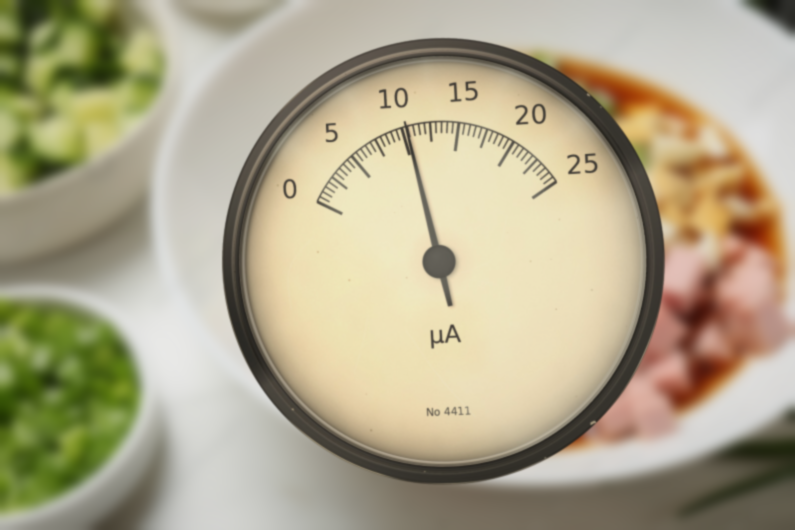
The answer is 10.5; µA
